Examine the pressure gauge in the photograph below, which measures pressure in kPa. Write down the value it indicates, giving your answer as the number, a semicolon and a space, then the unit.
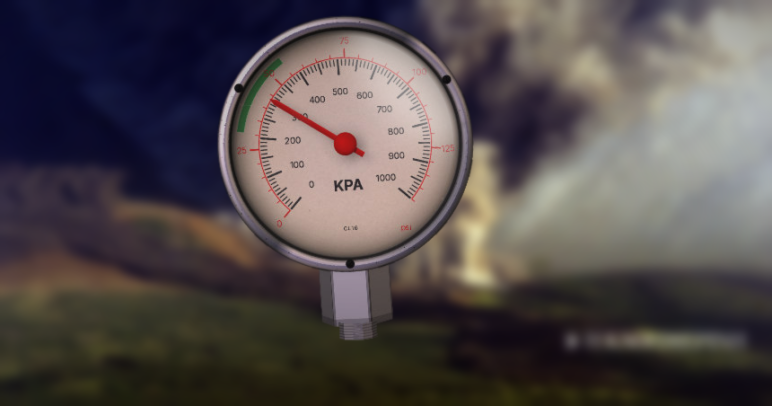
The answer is 300; kPa
